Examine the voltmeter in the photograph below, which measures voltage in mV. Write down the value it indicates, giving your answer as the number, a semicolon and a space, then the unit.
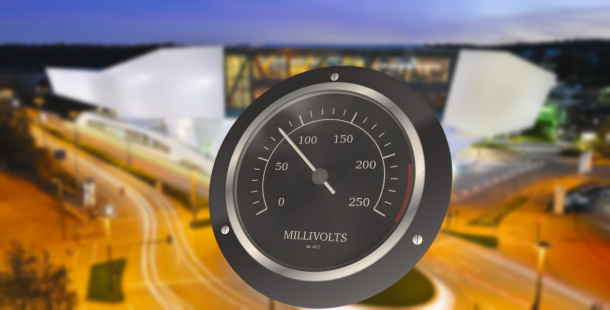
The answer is 80; mV
